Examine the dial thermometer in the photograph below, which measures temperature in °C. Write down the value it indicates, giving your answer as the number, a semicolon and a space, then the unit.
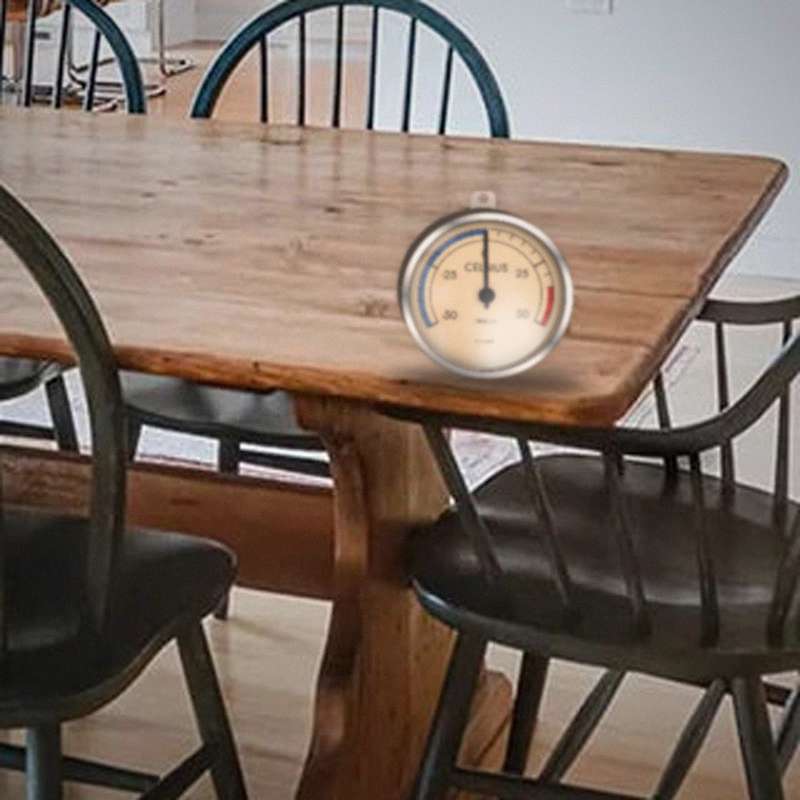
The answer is 0; °C
